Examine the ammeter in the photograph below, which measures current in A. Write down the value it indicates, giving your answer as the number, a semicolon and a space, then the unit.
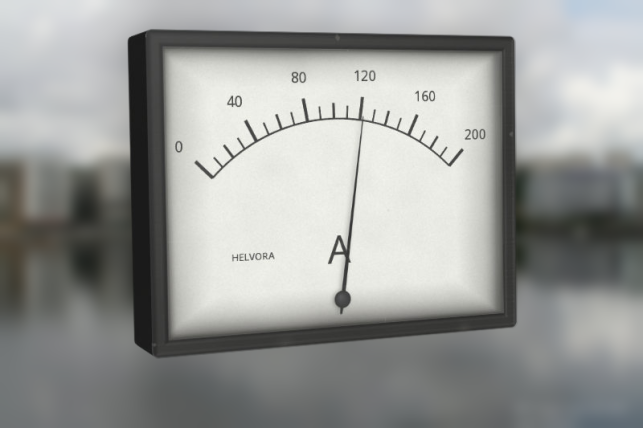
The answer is 120; A
